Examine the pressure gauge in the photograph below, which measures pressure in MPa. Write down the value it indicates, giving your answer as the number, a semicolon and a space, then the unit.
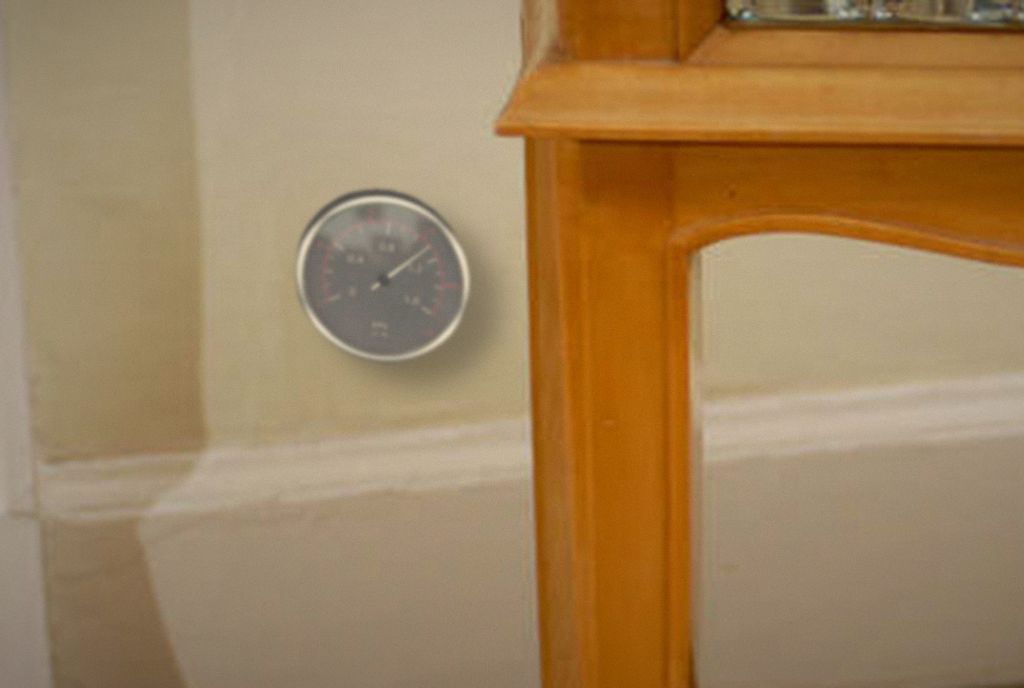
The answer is 1.1; MPa
